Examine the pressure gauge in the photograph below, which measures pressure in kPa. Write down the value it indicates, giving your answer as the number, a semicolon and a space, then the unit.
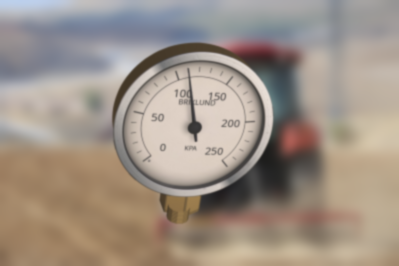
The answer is 110; kPa
